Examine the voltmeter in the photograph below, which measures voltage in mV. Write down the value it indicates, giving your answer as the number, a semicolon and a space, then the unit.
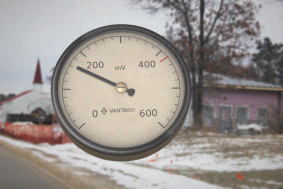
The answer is 160; mV
